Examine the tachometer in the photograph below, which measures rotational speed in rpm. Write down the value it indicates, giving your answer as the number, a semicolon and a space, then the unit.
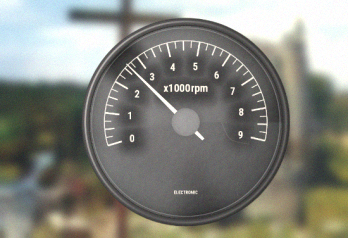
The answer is 2625; rpm
